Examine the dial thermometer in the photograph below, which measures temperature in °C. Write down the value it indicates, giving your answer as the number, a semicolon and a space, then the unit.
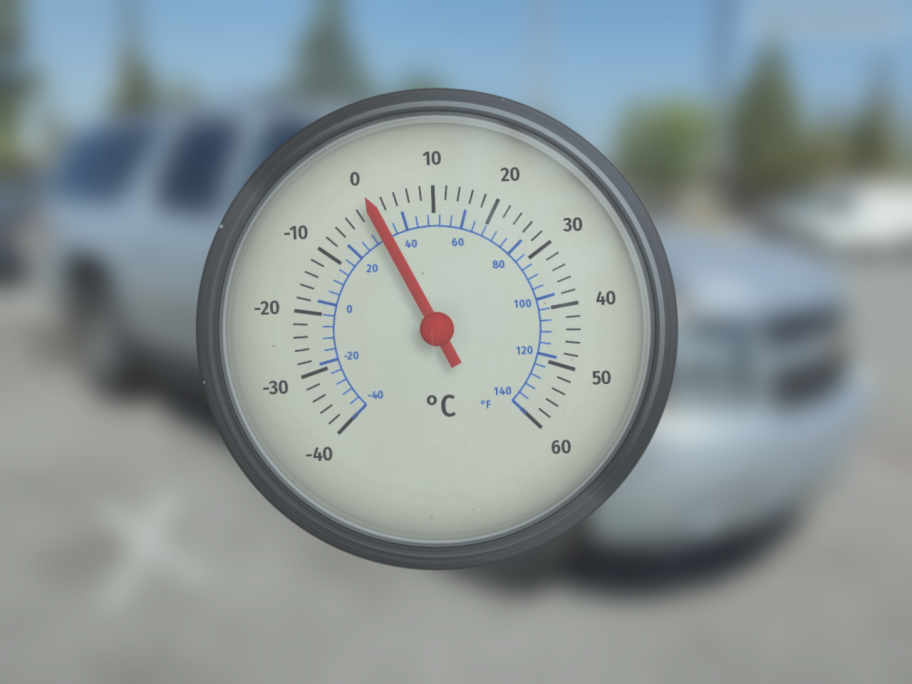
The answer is 0; °C
